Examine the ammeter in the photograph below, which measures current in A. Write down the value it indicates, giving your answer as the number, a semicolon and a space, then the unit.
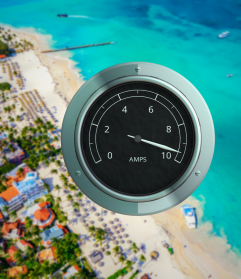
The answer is 9.5; A
